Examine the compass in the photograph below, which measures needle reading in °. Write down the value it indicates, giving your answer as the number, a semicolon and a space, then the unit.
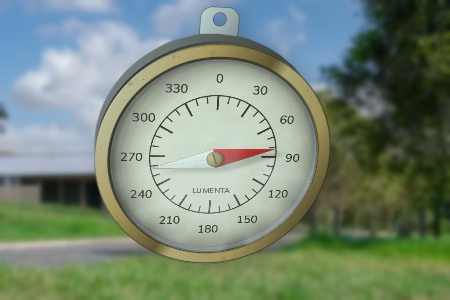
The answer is 80; °
